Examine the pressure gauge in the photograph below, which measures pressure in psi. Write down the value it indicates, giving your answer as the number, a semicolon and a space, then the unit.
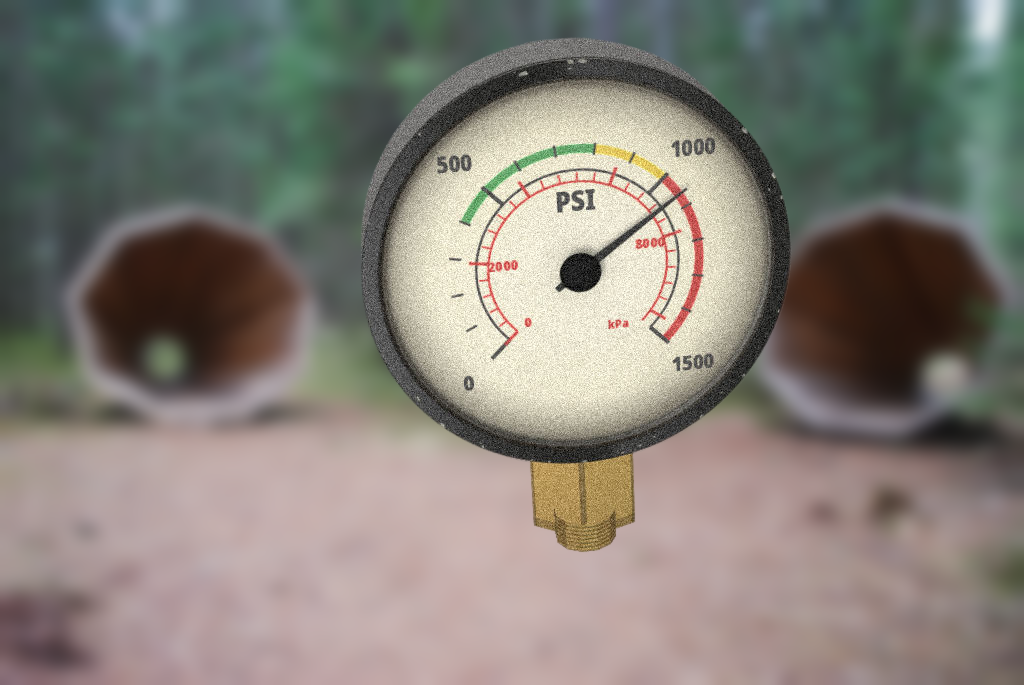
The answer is 1050; psi
